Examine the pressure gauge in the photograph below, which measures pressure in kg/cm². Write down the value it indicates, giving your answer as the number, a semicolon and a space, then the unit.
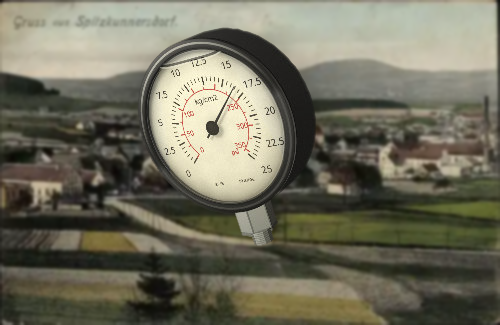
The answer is 16.5; kg/cm²
